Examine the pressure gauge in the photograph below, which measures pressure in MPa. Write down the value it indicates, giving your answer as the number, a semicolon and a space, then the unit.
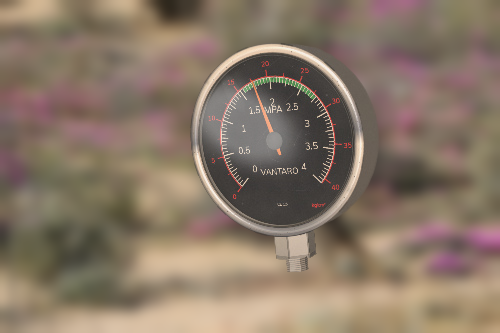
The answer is 1.75; MPa
